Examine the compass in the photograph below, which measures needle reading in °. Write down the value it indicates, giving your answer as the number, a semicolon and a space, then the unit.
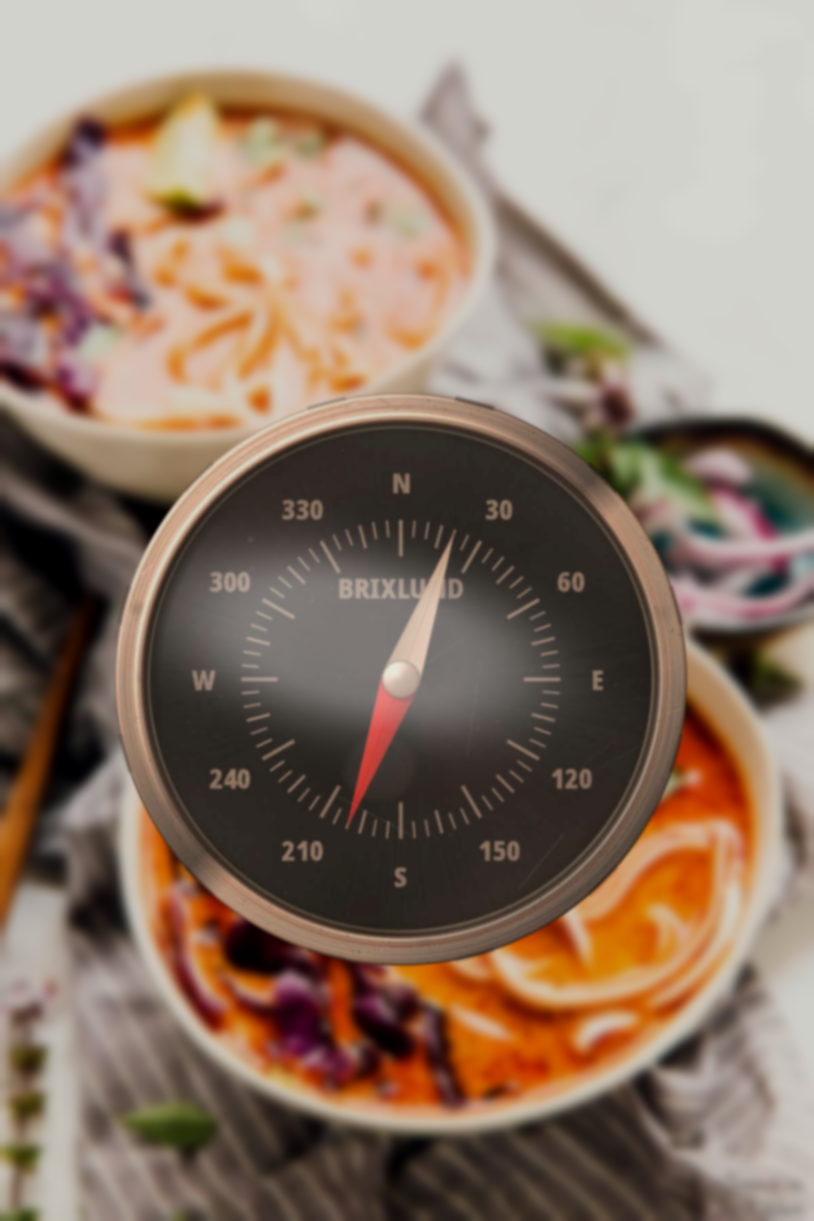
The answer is 200; °
